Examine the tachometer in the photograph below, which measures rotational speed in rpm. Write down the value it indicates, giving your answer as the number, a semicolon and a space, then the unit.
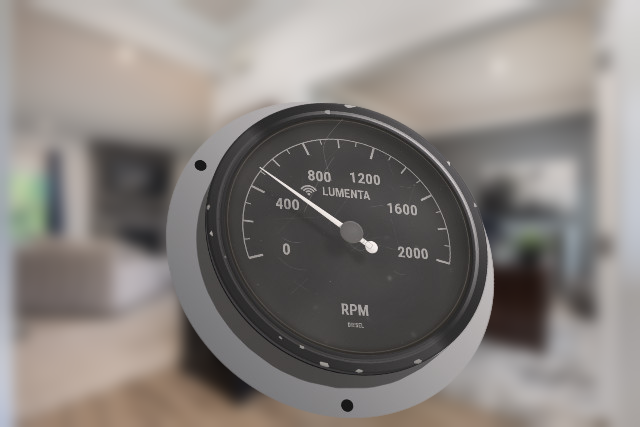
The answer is 500; rpm
